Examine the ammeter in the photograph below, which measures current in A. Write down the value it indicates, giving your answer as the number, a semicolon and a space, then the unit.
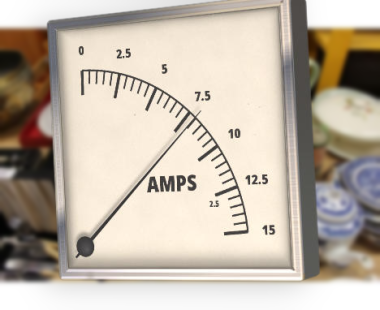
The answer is 8; A
